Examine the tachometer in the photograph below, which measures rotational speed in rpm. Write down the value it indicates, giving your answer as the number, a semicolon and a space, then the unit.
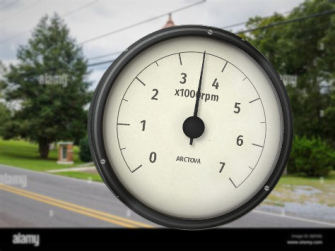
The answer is 3500; rpm
